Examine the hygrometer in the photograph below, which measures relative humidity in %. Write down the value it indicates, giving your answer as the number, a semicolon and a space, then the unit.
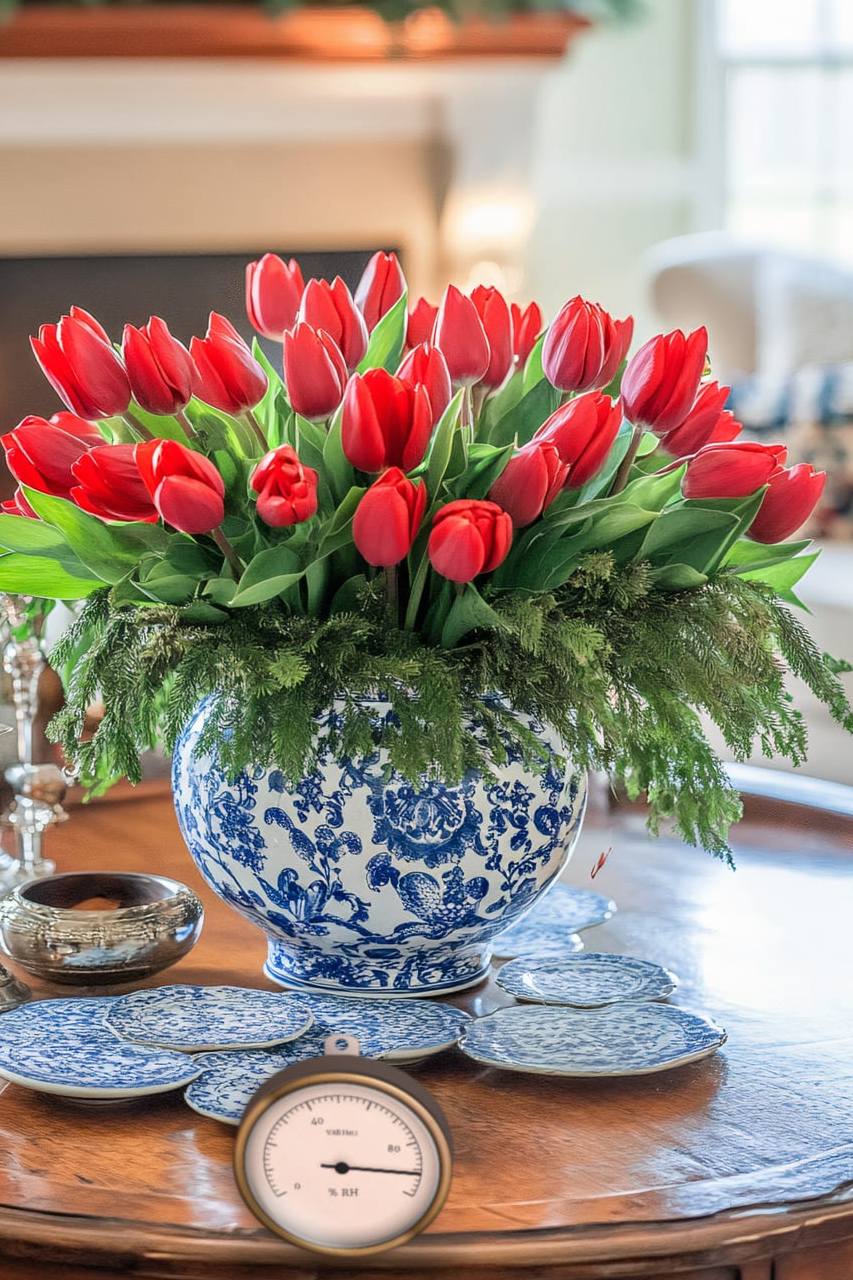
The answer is 90; %
